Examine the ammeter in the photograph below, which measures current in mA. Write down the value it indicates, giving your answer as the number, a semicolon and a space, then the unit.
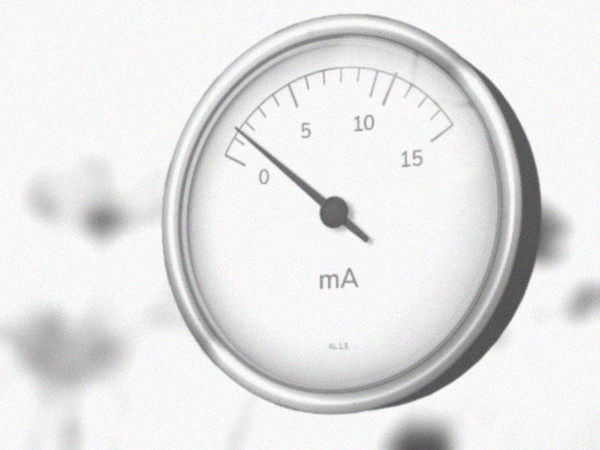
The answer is 1.5; mA
